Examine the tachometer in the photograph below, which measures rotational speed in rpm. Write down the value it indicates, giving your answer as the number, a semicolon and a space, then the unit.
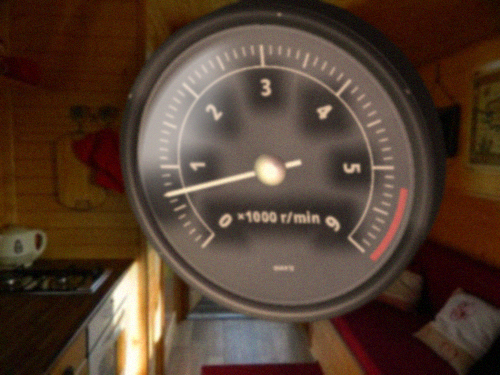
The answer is 700; rpm
